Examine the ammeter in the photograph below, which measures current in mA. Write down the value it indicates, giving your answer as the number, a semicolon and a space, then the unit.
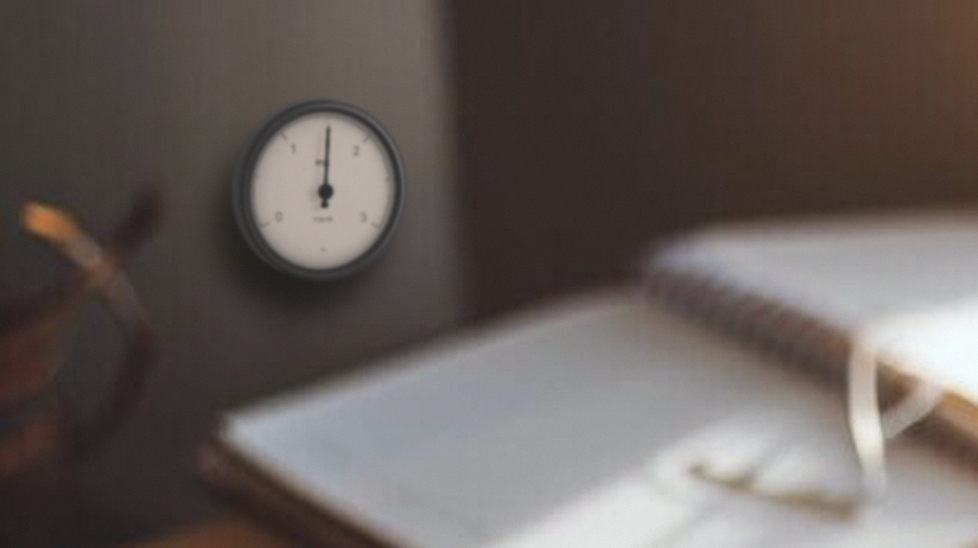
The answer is 1.5; mA
